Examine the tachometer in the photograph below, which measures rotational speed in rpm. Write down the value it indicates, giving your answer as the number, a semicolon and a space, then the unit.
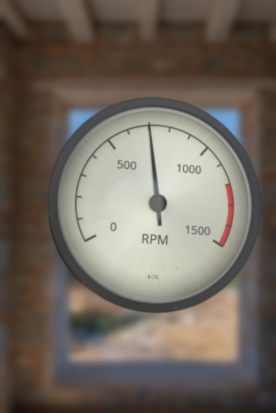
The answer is 700; rpm
